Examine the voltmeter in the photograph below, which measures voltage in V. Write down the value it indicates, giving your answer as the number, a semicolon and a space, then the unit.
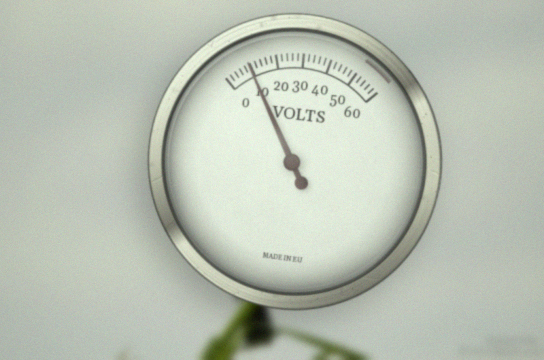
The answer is 10; V
